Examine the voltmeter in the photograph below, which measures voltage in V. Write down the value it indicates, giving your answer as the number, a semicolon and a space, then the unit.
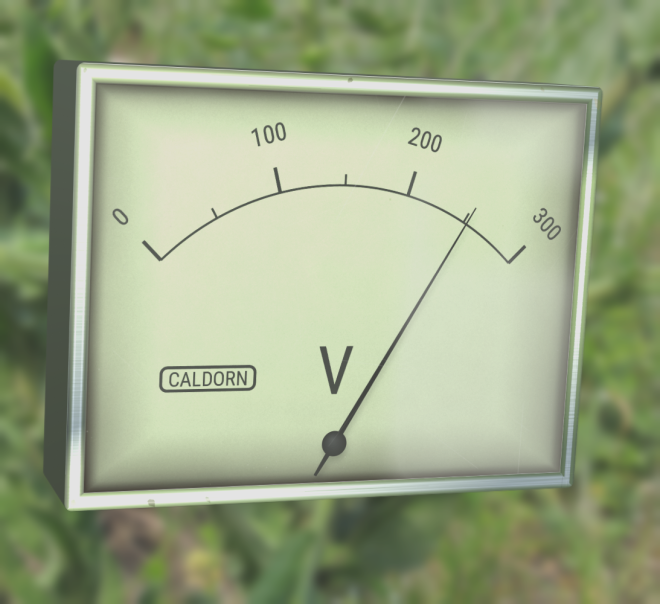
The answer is 250; V
